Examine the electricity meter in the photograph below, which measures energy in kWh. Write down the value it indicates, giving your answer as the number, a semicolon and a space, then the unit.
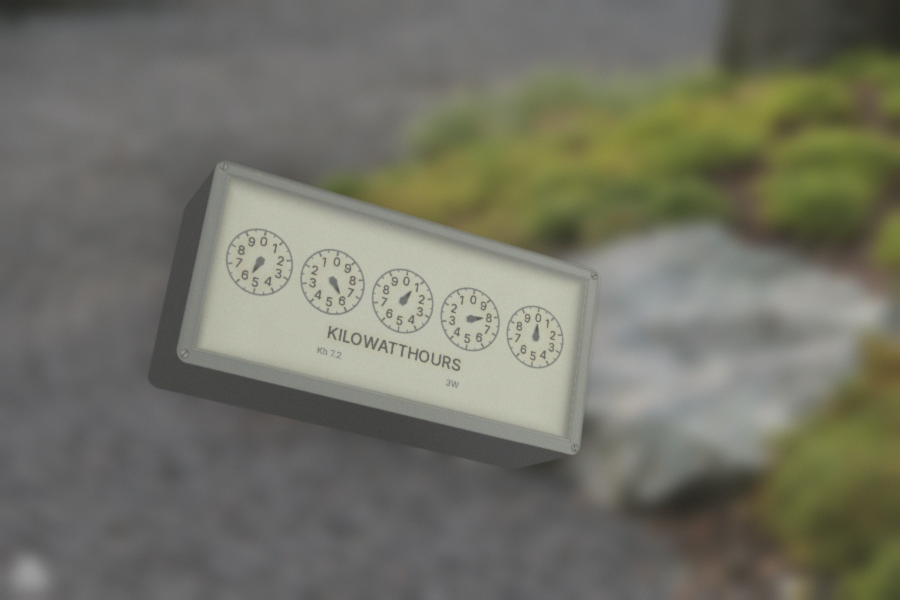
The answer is 56080; kWh
